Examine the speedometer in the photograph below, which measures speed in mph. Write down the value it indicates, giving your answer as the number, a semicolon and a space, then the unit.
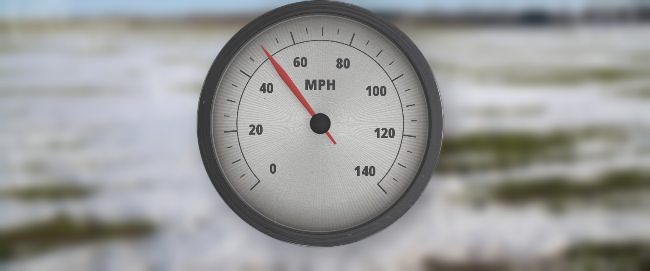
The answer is 50; mph
